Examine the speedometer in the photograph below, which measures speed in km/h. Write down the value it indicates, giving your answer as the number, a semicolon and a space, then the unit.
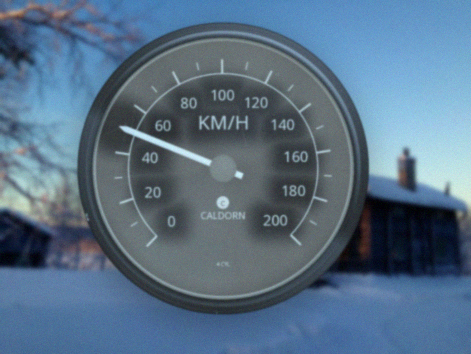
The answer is 50; km/h
